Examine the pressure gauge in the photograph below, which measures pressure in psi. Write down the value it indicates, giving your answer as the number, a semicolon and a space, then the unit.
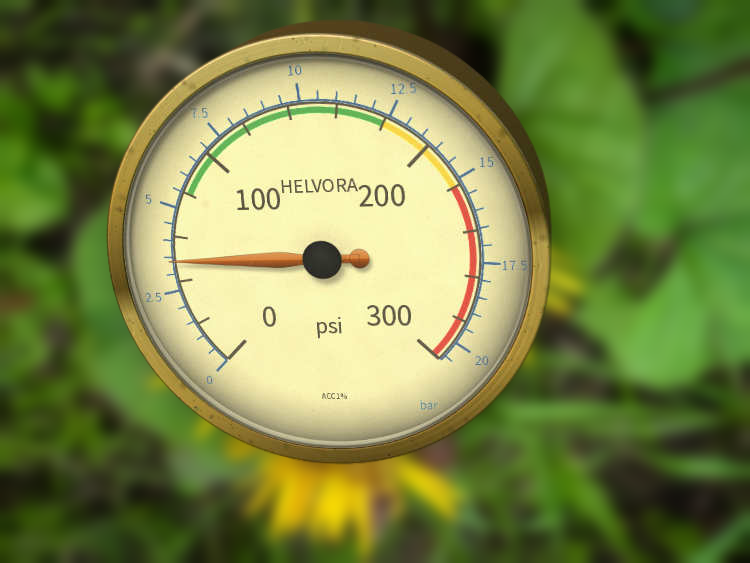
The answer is 50; psi
